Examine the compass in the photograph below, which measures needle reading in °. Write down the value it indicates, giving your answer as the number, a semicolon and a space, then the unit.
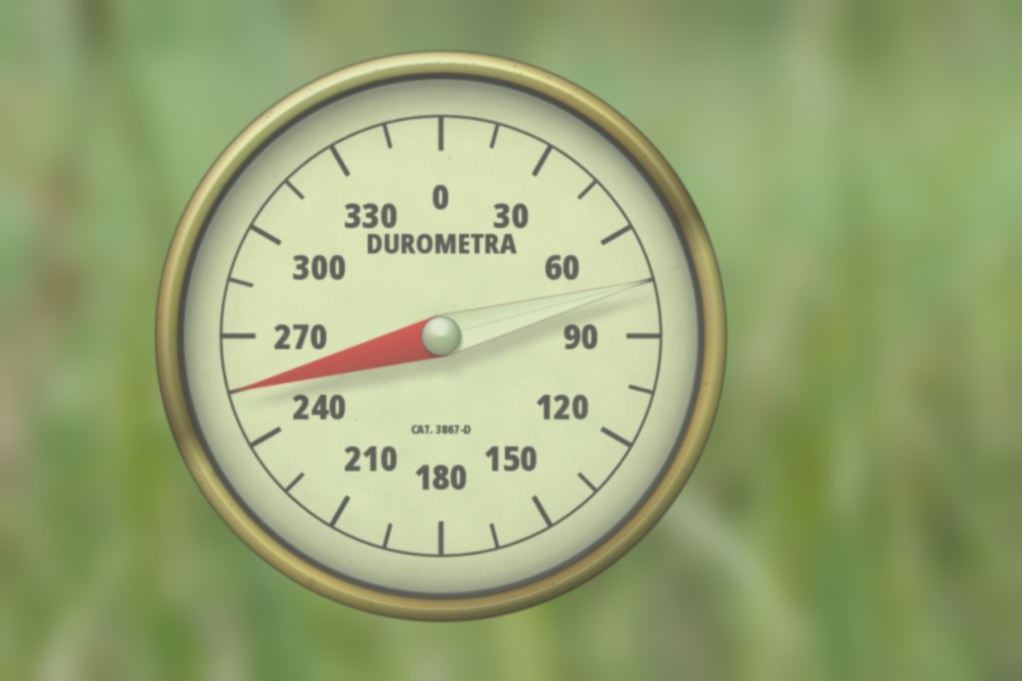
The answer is 255; °
